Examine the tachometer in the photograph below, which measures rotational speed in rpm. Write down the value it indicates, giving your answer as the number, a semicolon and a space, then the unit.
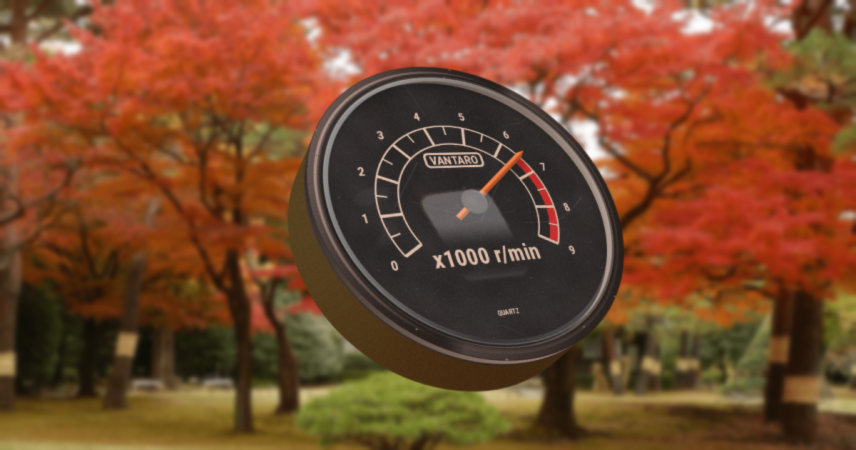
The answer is 6500; rpm
